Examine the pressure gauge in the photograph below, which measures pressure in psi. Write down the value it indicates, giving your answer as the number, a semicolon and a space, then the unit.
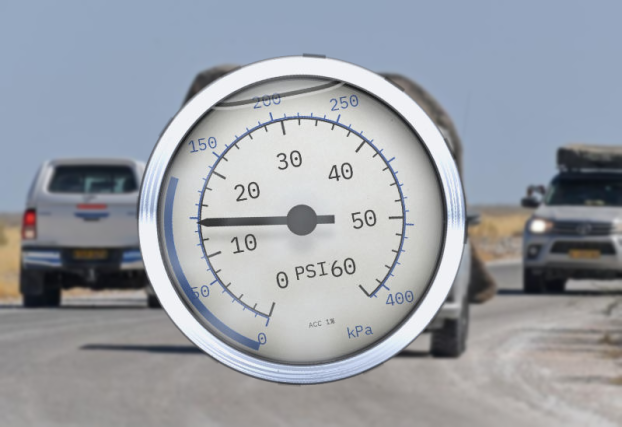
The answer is 14; psi
